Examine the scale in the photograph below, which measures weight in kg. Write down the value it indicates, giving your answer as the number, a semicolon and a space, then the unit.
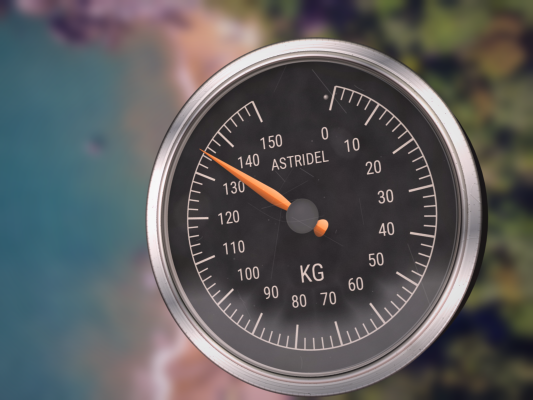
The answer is 135; kg
